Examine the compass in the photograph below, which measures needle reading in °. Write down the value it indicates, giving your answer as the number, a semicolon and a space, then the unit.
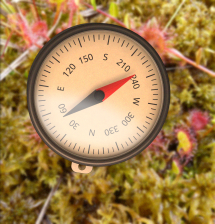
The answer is 230; °
